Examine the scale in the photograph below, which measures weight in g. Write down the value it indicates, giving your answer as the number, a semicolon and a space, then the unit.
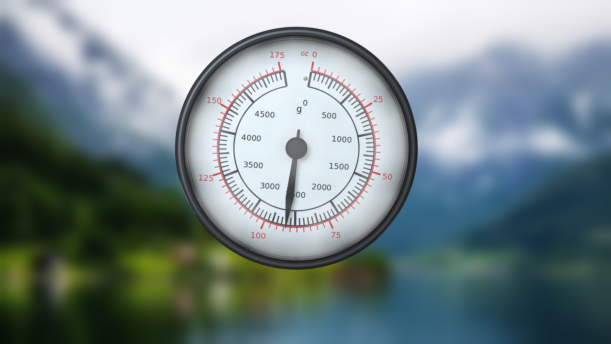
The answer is 2600; g
